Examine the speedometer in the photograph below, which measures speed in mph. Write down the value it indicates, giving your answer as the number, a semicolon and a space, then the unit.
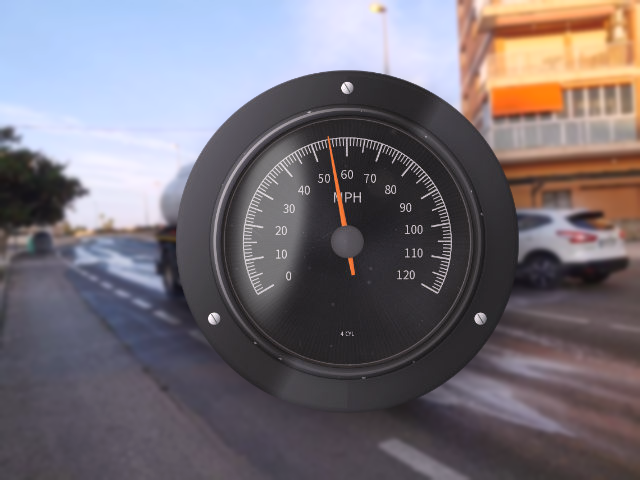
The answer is 55; mph
